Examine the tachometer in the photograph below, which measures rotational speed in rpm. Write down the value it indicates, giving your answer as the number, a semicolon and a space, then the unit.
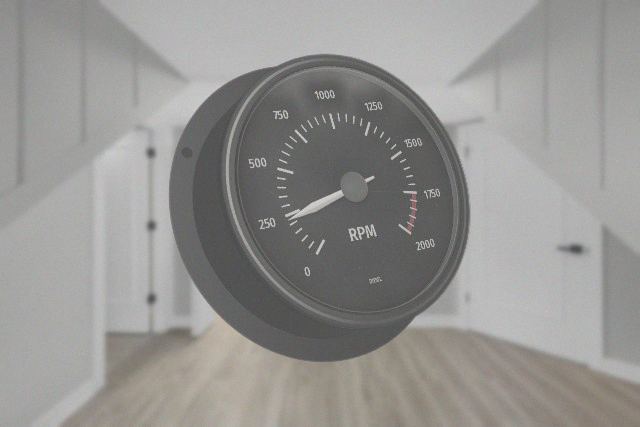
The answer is 225; rpm
